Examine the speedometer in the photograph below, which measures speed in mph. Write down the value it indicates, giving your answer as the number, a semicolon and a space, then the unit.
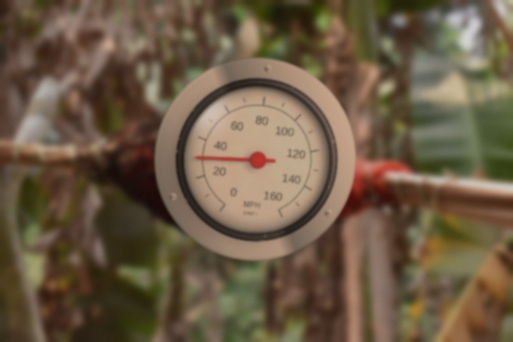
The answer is 30; mph
